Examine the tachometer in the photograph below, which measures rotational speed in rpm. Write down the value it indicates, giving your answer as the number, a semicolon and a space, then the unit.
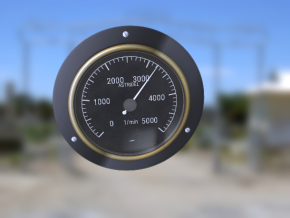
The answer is 3200; rpm
